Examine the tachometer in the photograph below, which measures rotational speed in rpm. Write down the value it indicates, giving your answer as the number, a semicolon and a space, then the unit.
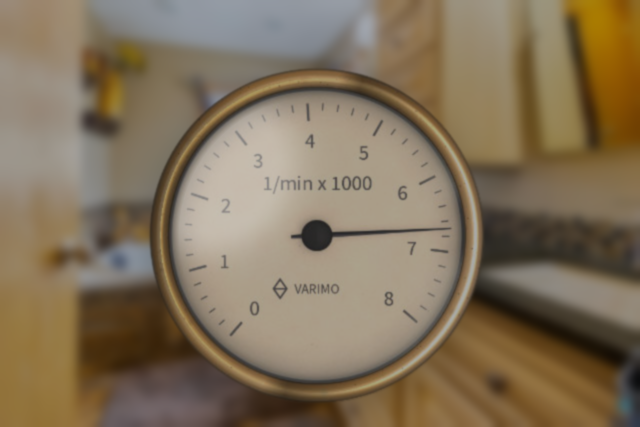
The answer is 6700; rpm
